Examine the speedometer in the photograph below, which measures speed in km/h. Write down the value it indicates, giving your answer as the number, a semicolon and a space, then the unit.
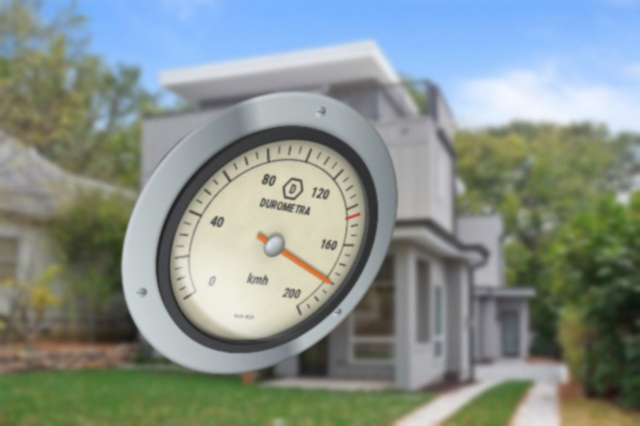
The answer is 180; km/h
